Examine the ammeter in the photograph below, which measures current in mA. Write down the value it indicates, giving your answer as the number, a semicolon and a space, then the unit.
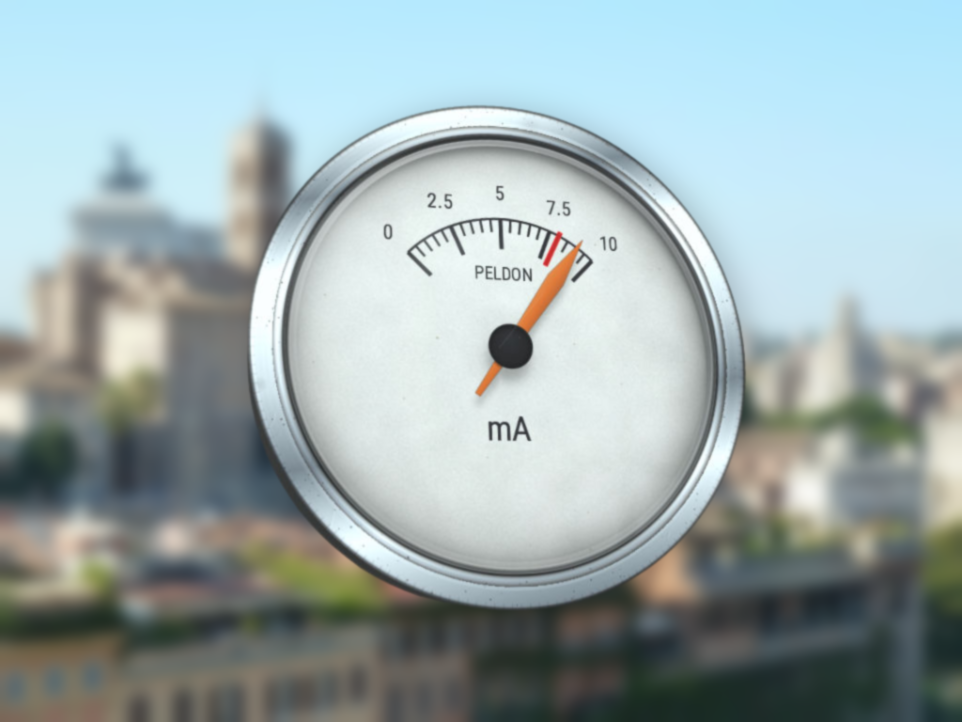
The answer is 9; mA
